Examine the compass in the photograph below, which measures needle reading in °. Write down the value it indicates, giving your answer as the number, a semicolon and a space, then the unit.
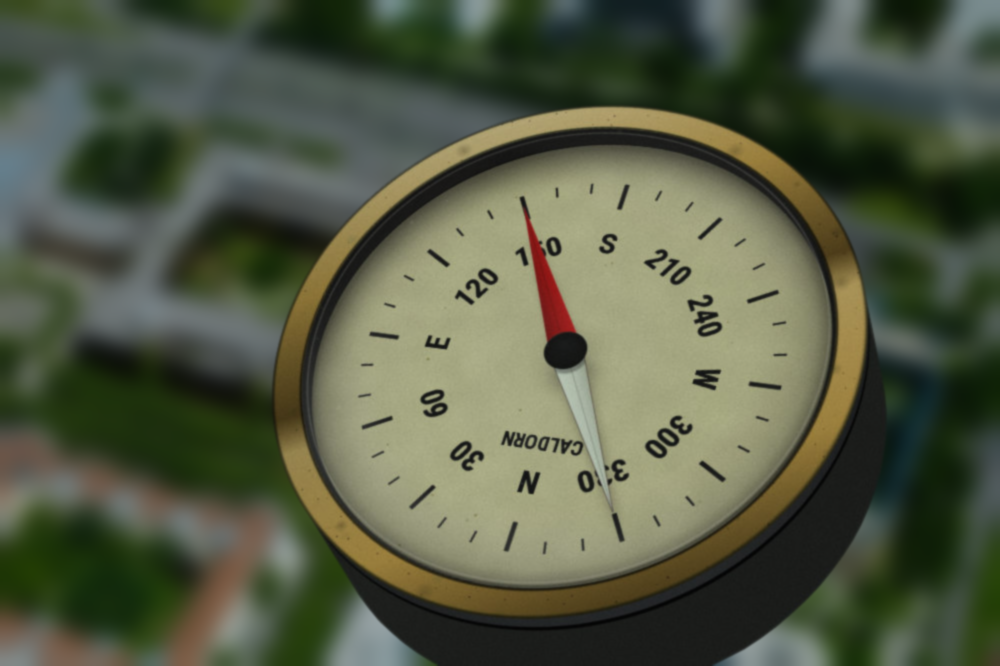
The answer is 150; °
